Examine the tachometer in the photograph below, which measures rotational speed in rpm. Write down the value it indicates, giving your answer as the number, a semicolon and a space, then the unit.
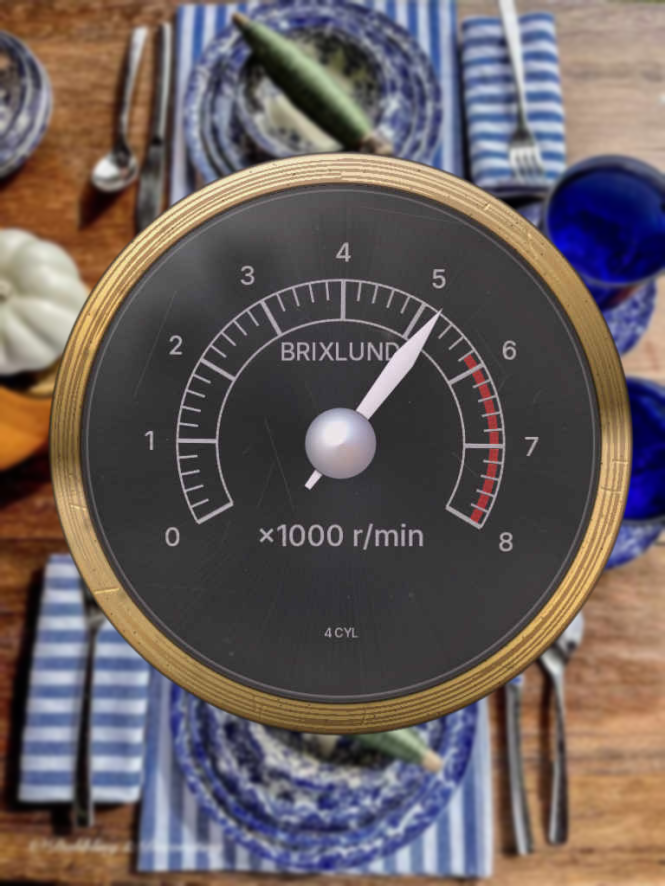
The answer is 5200; rpm
